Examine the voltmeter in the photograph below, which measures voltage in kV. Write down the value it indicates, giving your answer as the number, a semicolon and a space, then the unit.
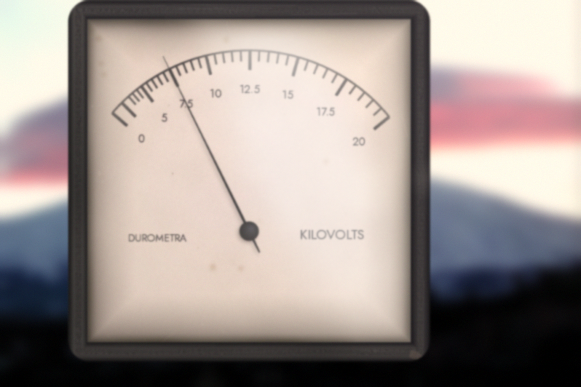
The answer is 7.5; kV
